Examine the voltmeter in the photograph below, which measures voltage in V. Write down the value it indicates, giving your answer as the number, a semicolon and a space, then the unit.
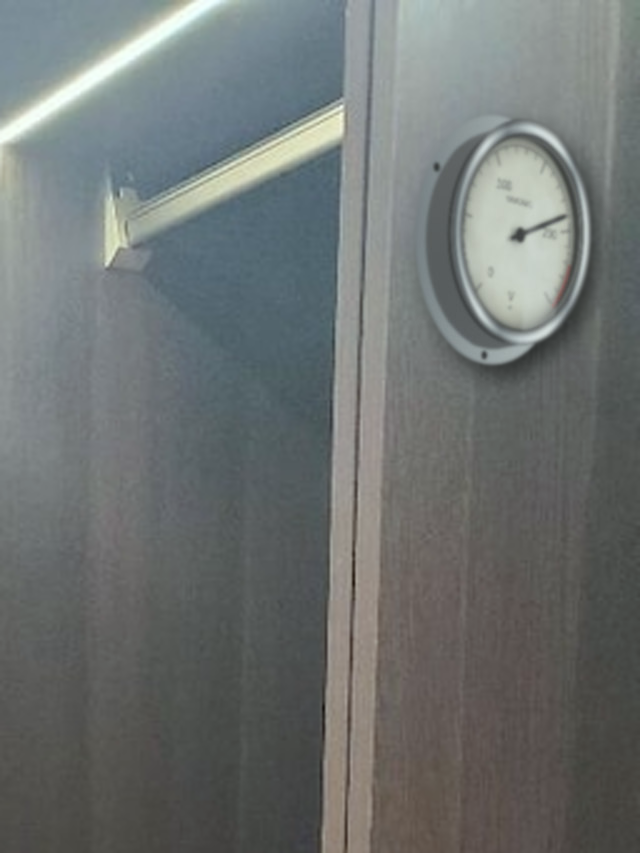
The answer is 190; V
